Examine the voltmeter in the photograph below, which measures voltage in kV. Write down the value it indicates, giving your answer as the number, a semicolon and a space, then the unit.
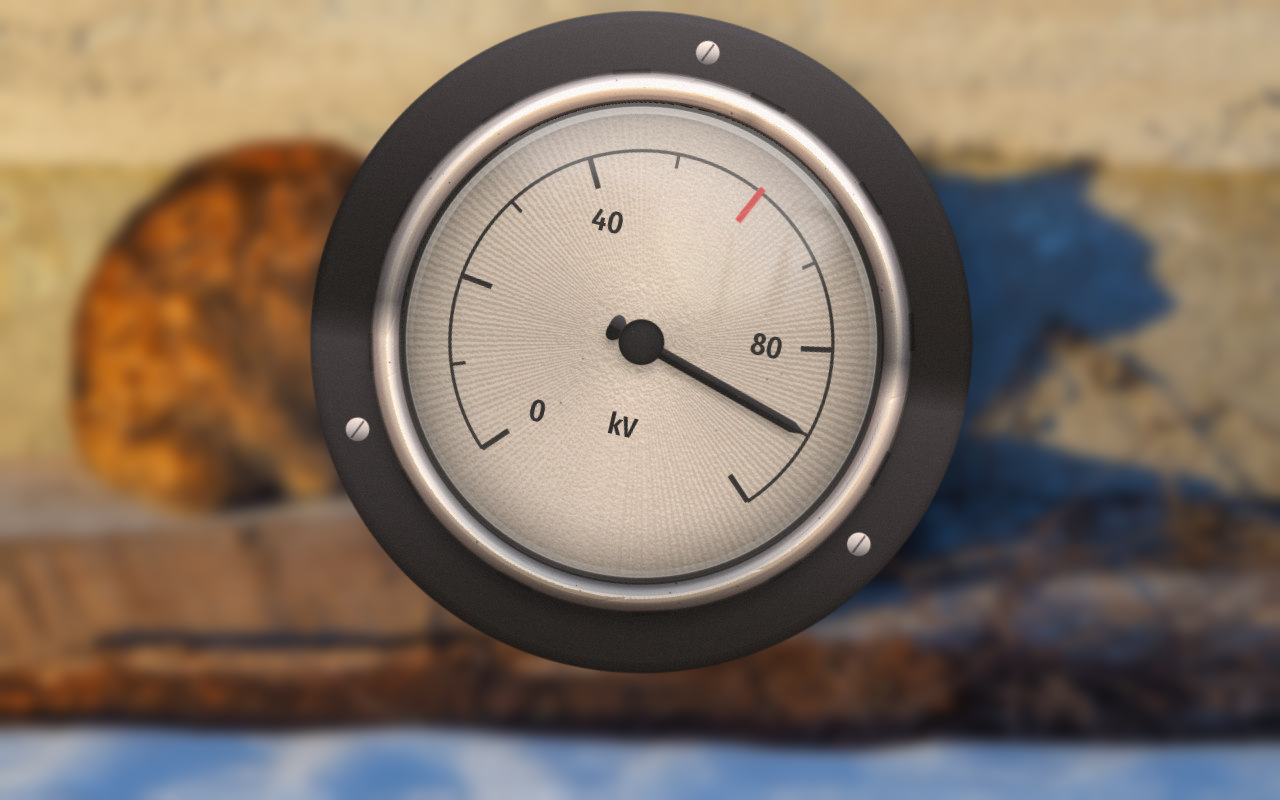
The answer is 90; kV
